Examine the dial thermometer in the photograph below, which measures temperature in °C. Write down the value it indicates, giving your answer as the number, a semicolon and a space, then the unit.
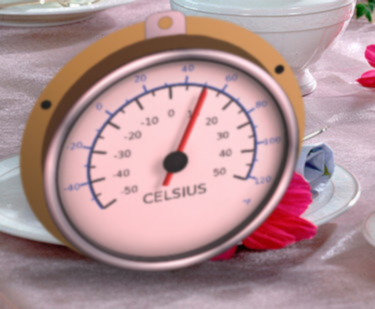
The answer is 10; °C
